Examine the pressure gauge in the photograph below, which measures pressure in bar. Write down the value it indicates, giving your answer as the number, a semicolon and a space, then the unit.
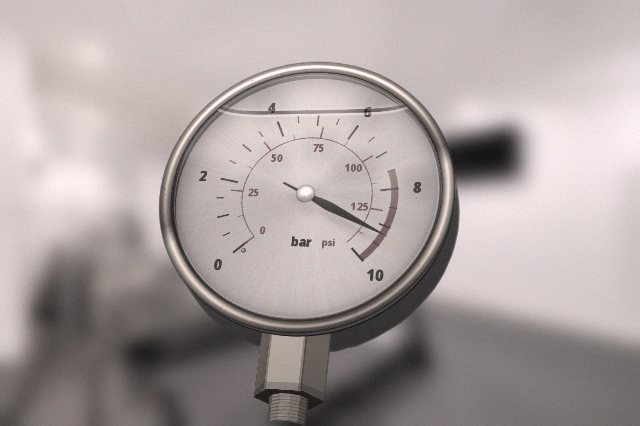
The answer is 9.25; bar
